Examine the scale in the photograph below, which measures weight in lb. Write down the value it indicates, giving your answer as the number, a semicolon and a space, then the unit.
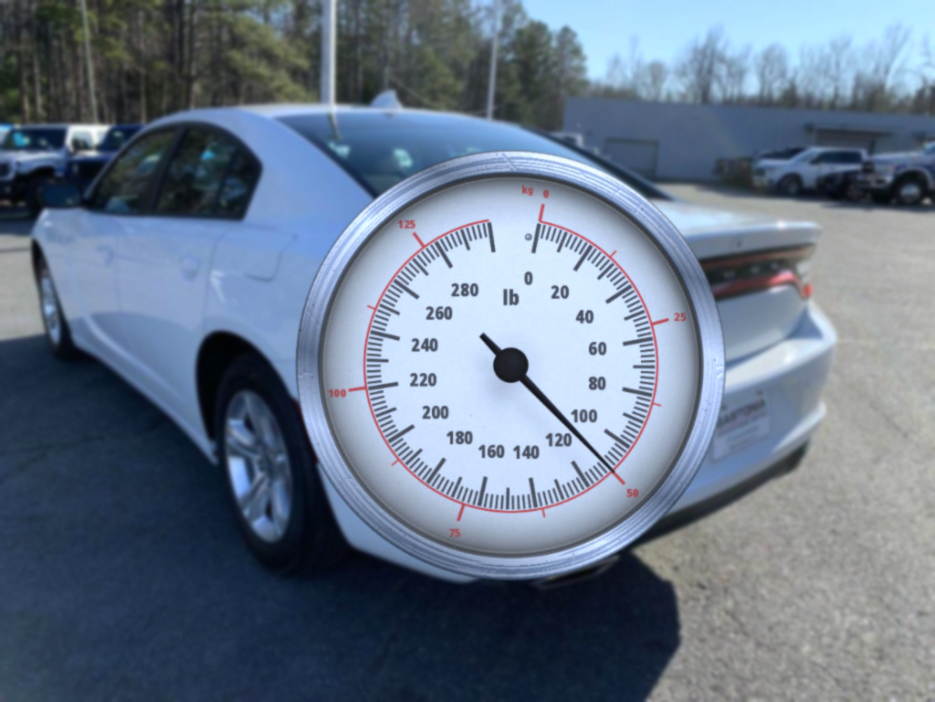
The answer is 110; lb
